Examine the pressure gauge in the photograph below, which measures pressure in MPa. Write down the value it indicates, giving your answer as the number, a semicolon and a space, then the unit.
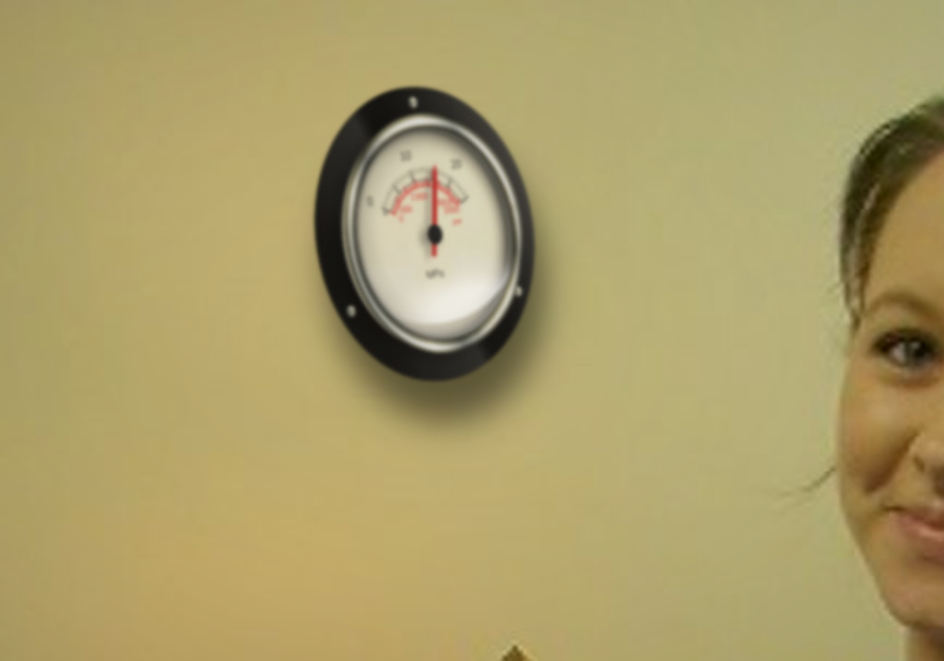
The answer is 15; MPa
